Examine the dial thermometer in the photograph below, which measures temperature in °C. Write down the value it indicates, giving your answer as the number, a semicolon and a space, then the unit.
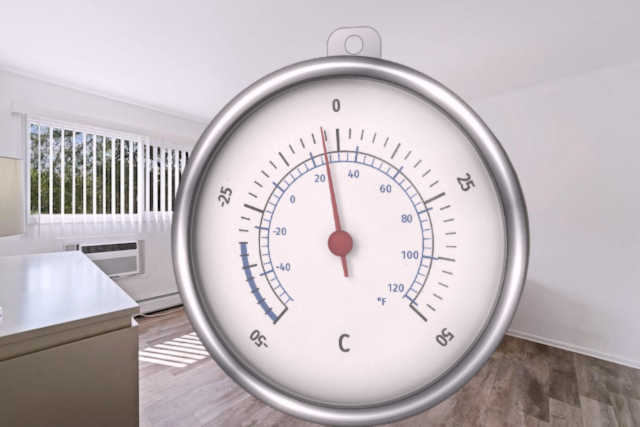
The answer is -2.5; °C
